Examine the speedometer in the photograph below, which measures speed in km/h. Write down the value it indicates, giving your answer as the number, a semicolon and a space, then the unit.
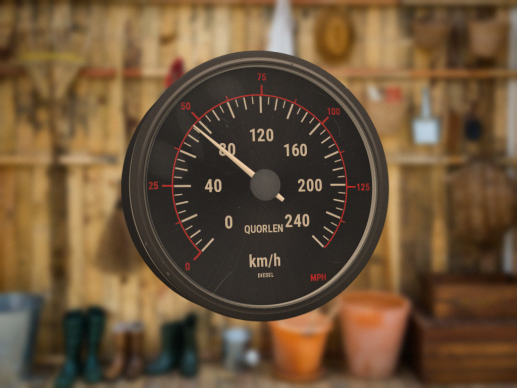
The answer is 75; km/h
